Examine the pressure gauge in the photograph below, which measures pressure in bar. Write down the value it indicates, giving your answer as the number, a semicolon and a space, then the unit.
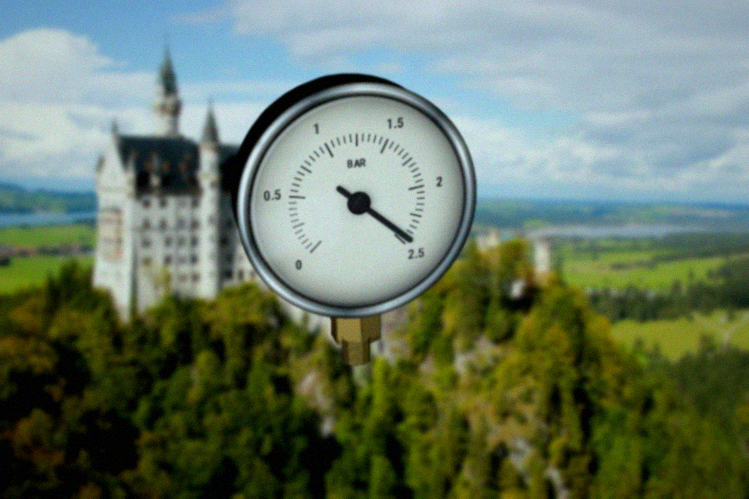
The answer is 2.45; bar
